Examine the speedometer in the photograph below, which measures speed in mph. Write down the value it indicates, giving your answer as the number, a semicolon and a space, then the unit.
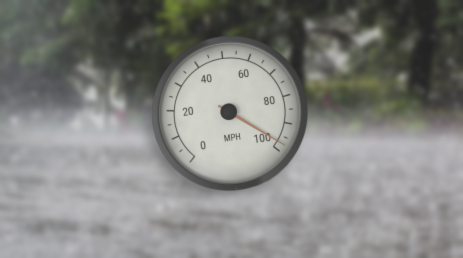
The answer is 97.5; mph
